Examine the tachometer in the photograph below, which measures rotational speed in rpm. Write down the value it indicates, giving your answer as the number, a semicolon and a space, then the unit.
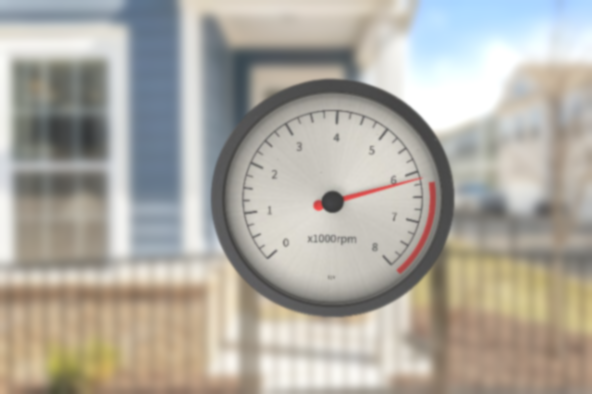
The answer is 6125; rpm
